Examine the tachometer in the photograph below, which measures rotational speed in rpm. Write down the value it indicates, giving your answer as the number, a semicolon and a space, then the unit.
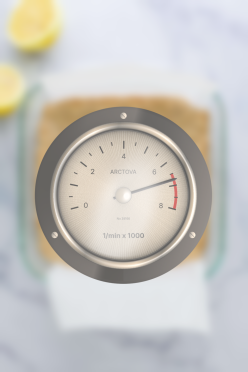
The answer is 6750; rpm
